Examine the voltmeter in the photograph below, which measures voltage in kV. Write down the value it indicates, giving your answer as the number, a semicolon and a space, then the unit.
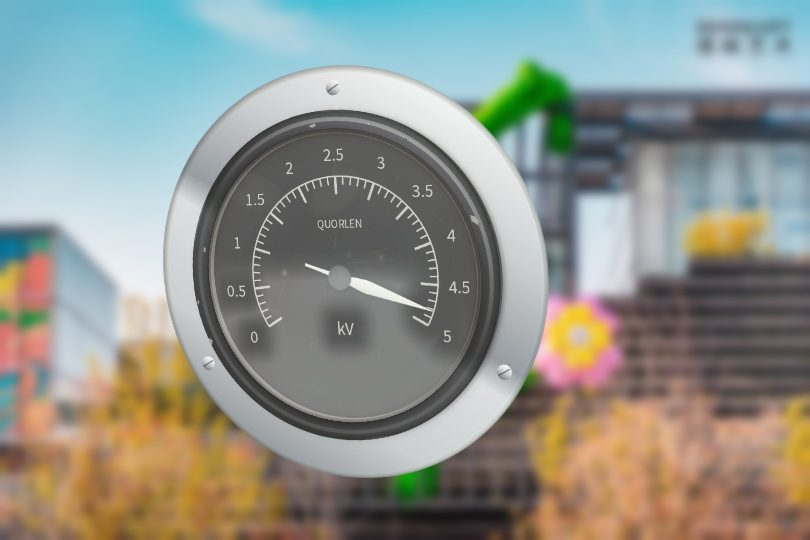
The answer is 4.8; kV
